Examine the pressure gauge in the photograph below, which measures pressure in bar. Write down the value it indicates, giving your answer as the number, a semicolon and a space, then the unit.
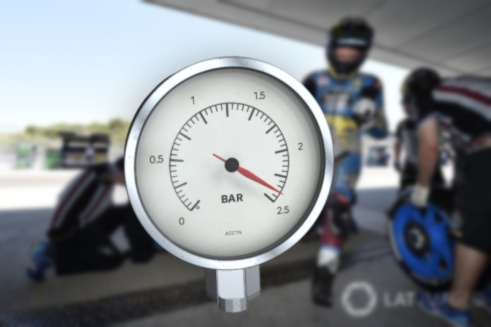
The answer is 2.4; bar
